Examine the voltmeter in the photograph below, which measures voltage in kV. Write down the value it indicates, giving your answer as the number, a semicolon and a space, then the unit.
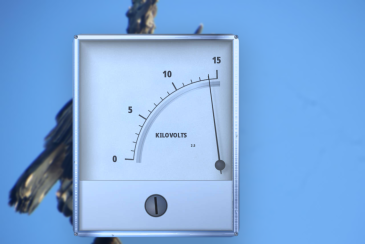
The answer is 14; kV
